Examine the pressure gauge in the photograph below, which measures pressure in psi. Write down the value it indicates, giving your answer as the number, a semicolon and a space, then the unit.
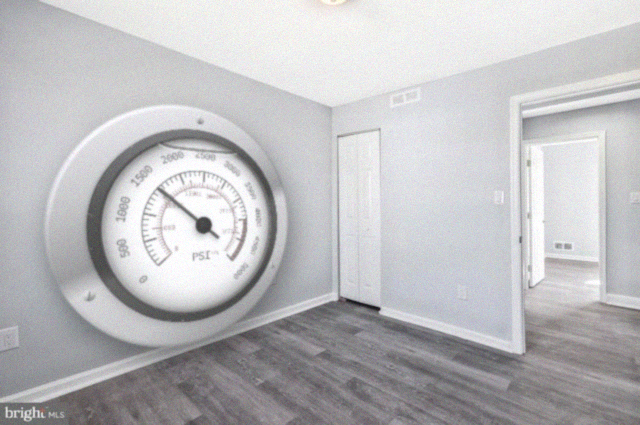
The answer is 1500; psi
